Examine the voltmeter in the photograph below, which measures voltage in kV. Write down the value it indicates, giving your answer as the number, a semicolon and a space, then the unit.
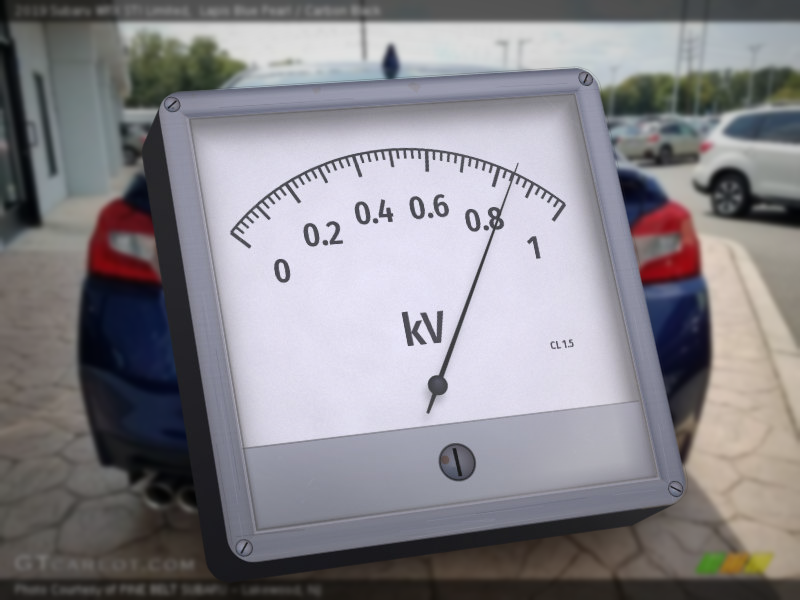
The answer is 0.84; kV
